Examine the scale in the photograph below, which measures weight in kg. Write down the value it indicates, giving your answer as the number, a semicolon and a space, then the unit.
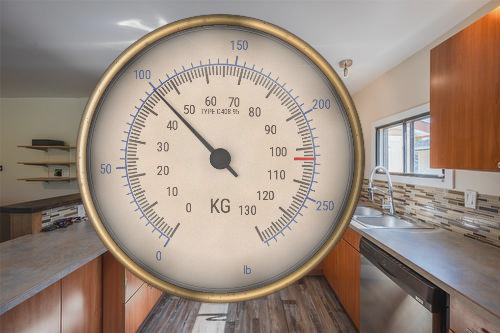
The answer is 45; kg
